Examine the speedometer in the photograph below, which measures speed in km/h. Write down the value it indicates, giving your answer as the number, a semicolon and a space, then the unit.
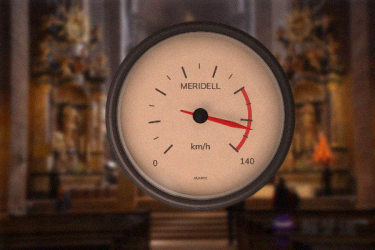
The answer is 125; km/h
